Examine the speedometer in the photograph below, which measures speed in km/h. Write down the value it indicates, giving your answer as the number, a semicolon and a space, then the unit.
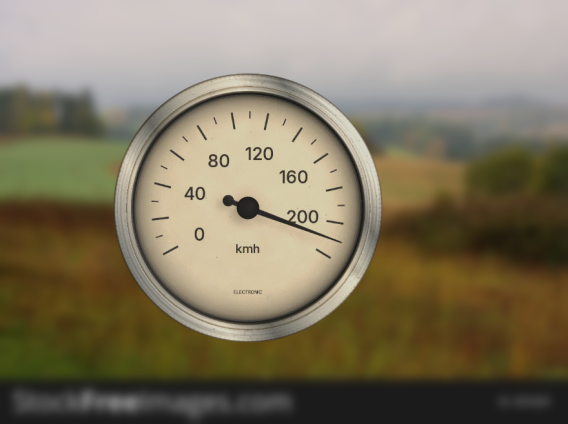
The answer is 210; km/h
